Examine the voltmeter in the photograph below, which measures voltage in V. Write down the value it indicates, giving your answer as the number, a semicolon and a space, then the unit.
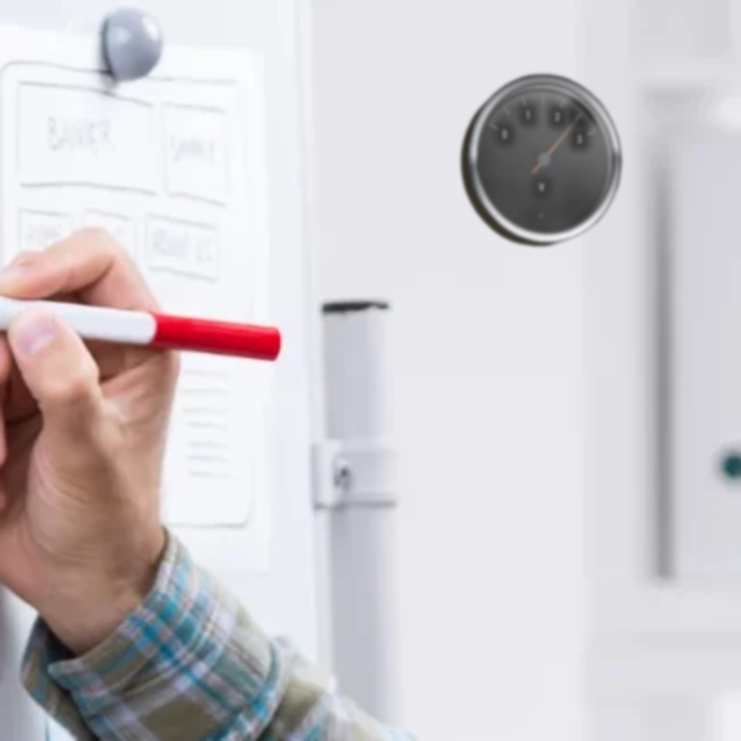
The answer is 2.5; V
